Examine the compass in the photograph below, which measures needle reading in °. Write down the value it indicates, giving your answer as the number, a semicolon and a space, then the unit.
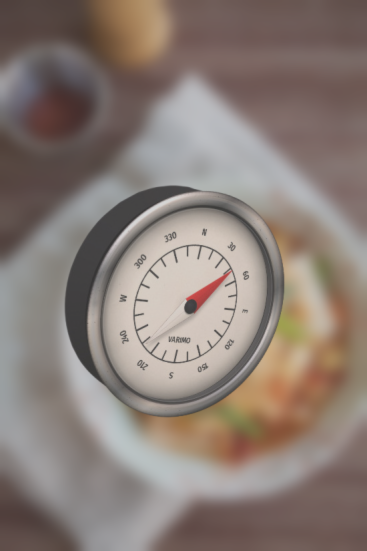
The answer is 45; °
